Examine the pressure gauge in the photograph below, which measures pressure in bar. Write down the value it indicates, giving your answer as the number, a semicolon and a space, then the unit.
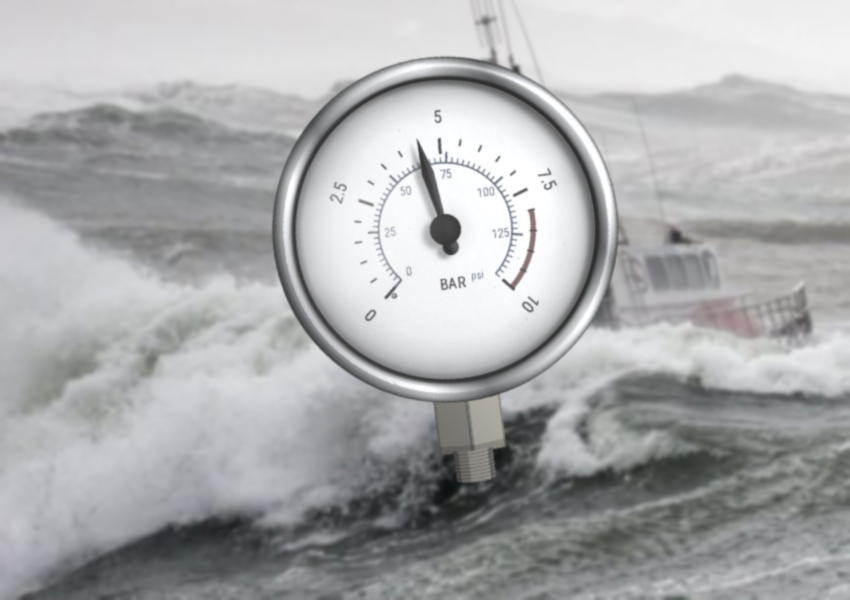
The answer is 4.5; bar
